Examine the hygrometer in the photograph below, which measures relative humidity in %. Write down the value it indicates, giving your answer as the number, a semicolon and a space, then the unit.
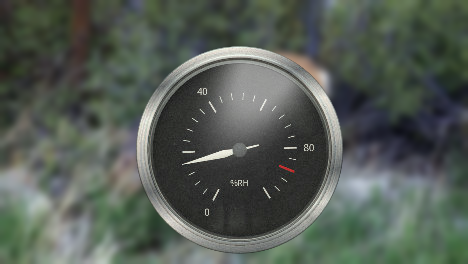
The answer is 16; %
